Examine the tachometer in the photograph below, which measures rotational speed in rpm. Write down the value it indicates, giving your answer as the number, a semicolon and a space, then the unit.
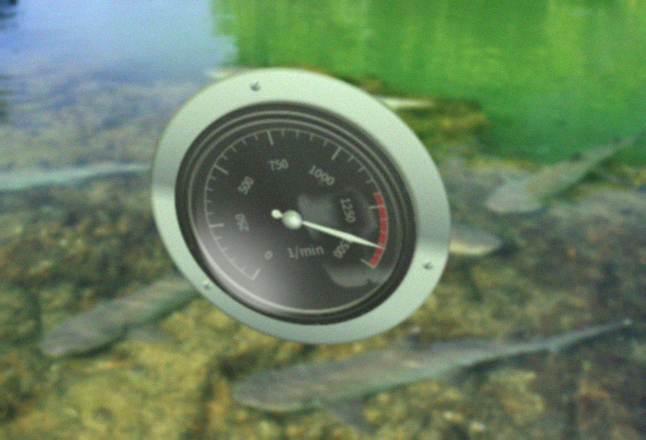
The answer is 1400; rpm
